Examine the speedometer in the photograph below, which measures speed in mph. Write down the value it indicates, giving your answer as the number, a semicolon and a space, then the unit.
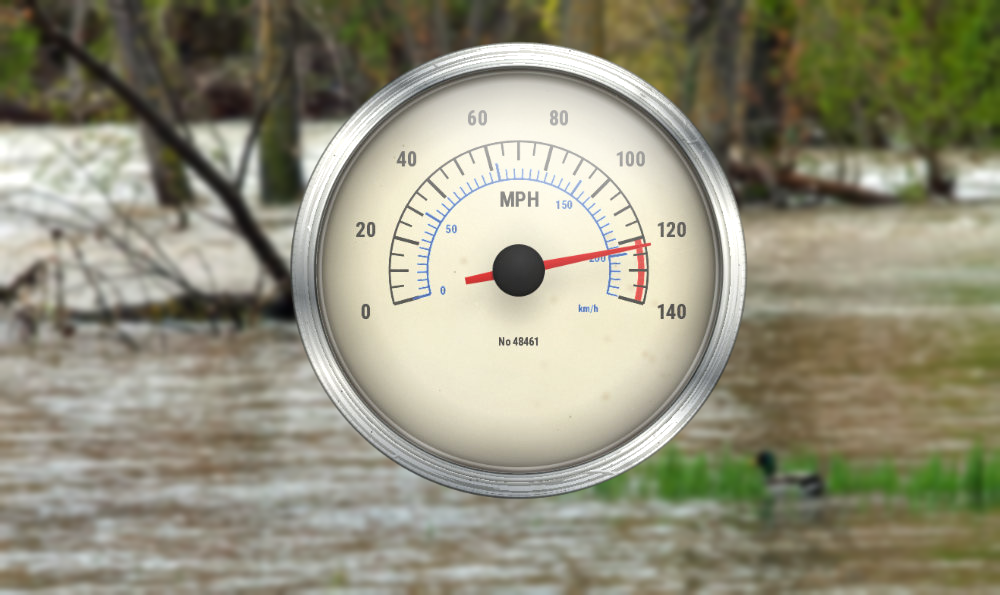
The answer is 122.5; mph
